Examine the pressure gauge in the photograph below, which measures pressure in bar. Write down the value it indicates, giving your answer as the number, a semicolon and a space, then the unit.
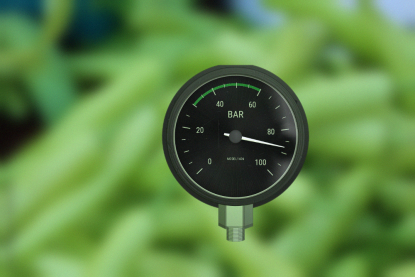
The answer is 87.5; bar
